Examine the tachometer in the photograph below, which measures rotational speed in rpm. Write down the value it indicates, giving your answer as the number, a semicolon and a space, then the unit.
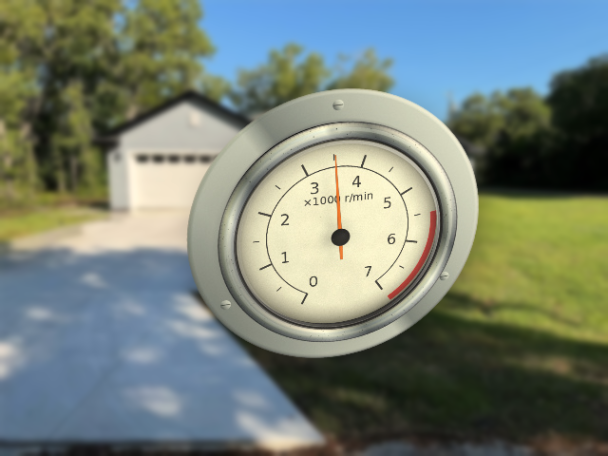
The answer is 3500; rpm
